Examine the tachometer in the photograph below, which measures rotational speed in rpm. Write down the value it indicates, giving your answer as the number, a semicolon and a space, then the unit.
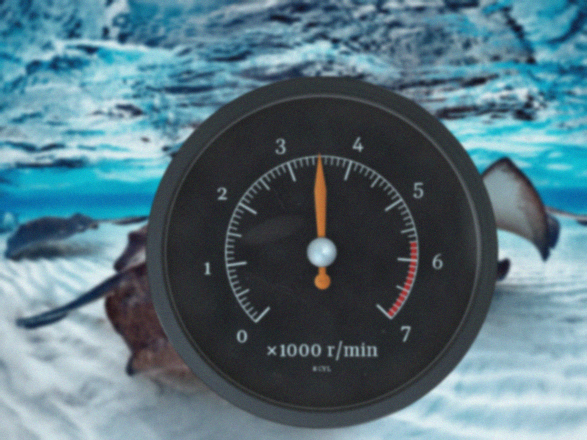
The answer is 3500; rpm
